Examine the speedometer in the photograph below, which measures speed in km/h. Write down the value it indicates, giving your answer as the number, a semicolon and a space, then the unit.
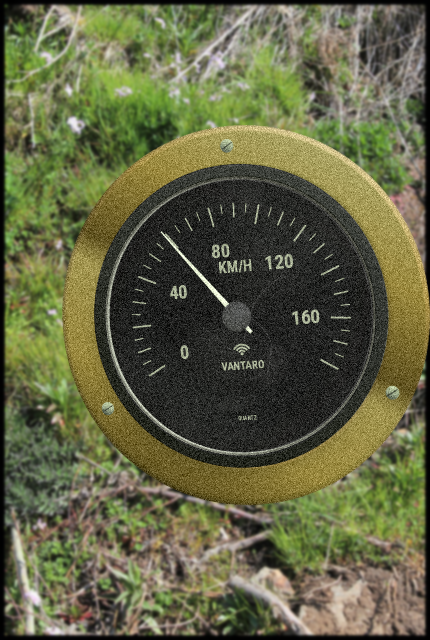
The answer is 60; km/h
